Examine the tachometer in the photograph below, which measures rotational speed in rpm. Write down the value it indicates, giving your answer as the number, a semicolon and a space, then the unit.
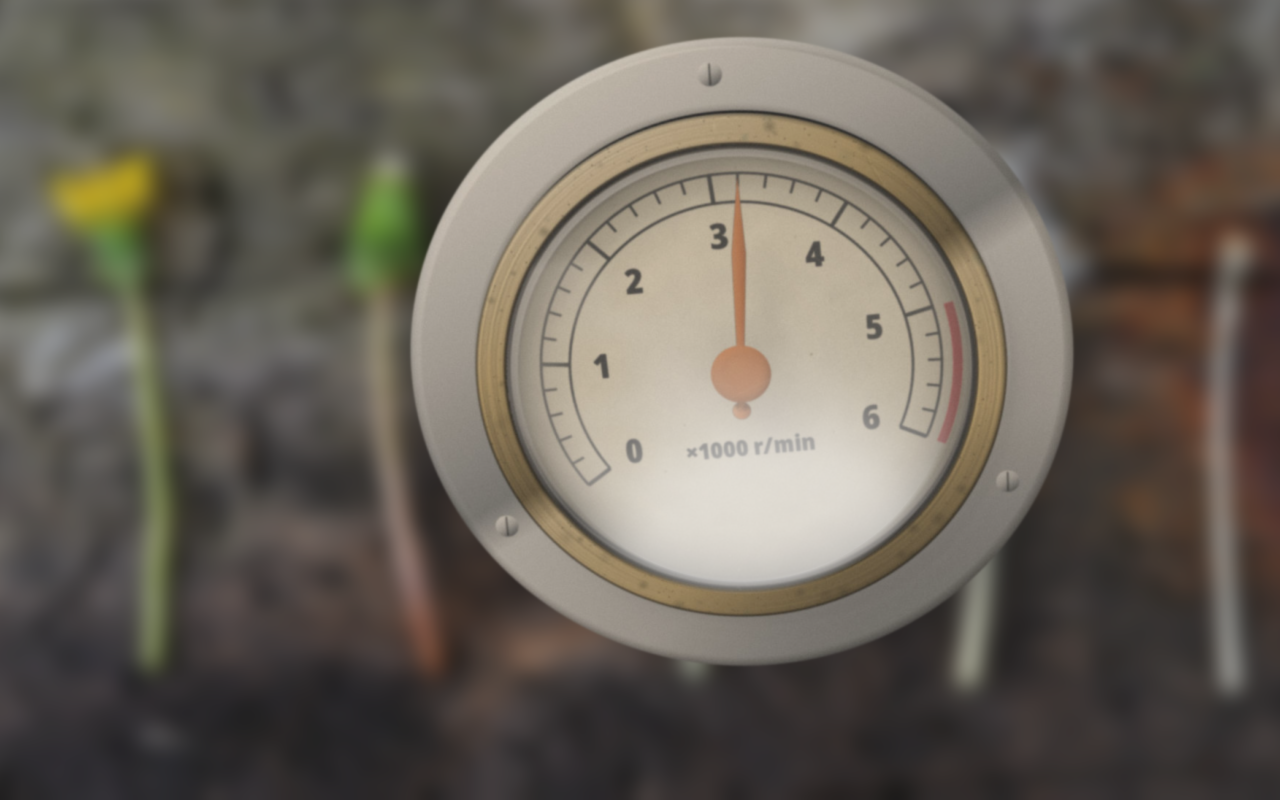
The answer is 3200; rpm
